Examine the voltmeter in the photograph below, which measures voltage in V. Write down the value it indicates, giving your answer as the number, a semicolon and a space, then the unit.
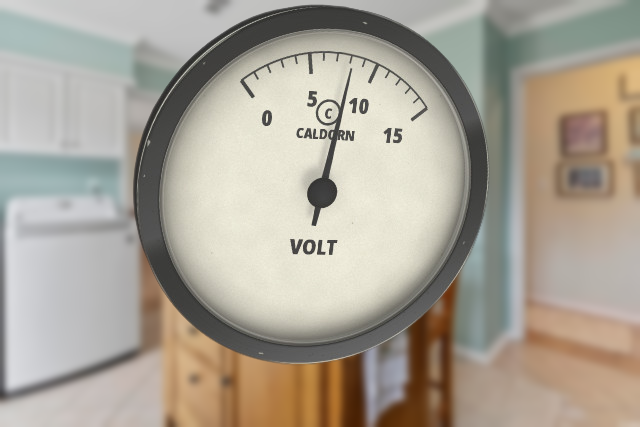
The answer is 8; V
